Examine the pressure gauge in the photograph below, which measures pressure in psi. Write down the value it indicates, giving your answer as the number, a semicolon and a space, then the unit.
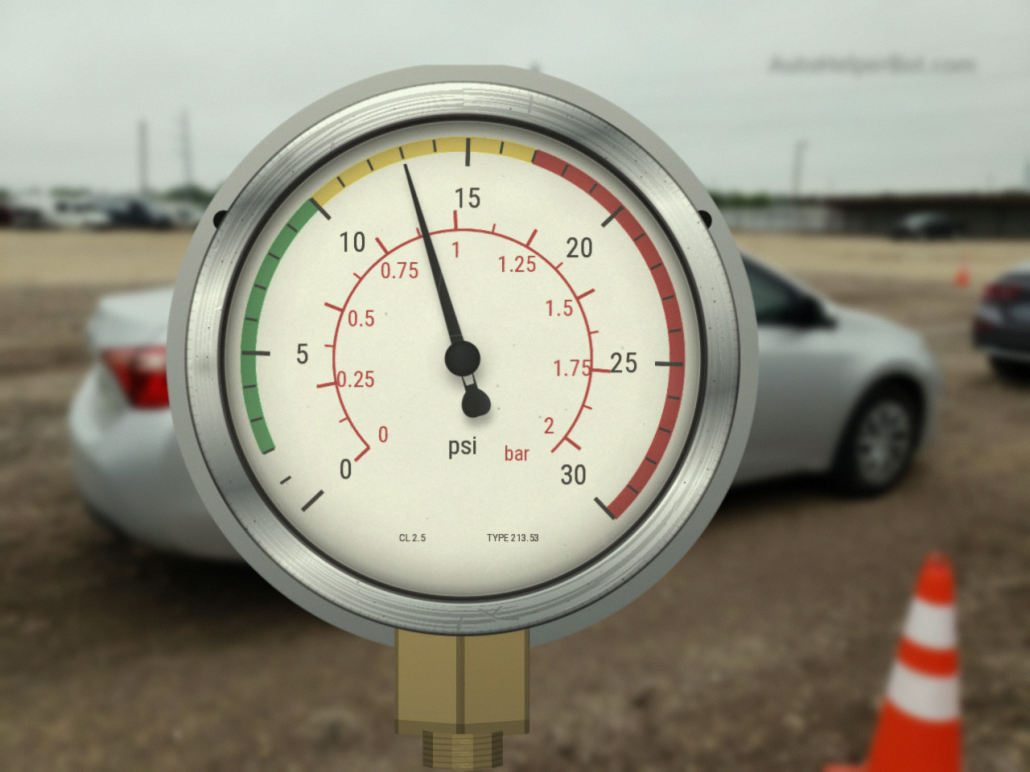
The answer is 13; psi
